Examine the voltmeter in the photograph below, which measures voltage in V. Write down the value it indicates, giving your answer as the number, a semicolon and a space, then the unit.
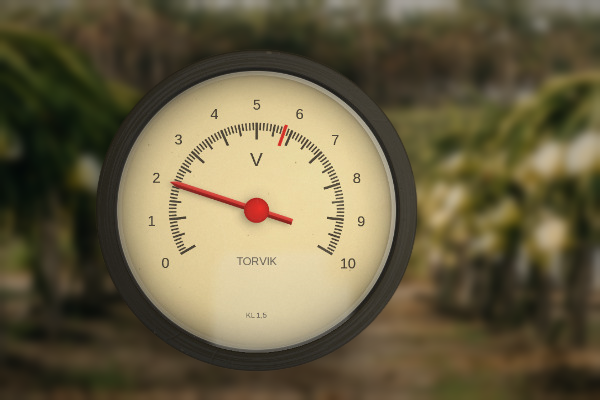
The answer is 2; V
